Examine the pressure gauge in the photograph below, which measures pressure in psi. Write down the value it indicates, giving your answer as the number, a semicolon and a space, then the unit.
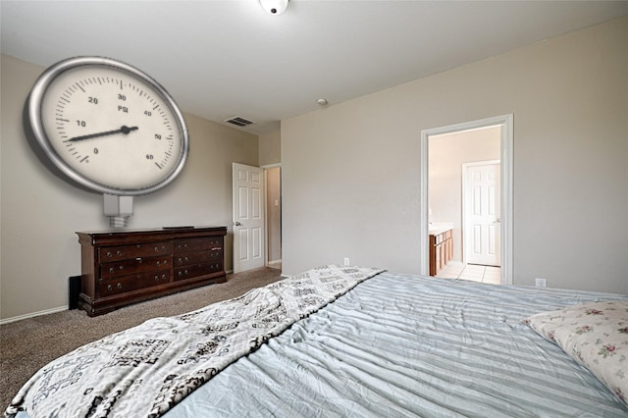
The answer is 5; psi
